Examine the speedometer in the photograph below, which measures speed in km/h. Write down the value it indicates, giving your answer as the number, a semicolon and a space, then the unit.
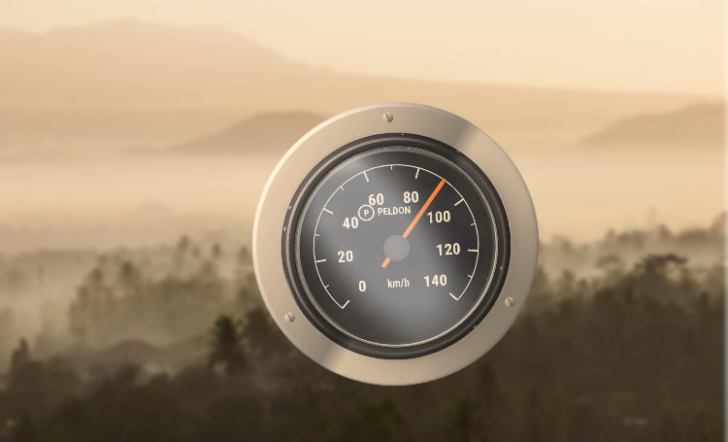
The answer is 90; km/h
